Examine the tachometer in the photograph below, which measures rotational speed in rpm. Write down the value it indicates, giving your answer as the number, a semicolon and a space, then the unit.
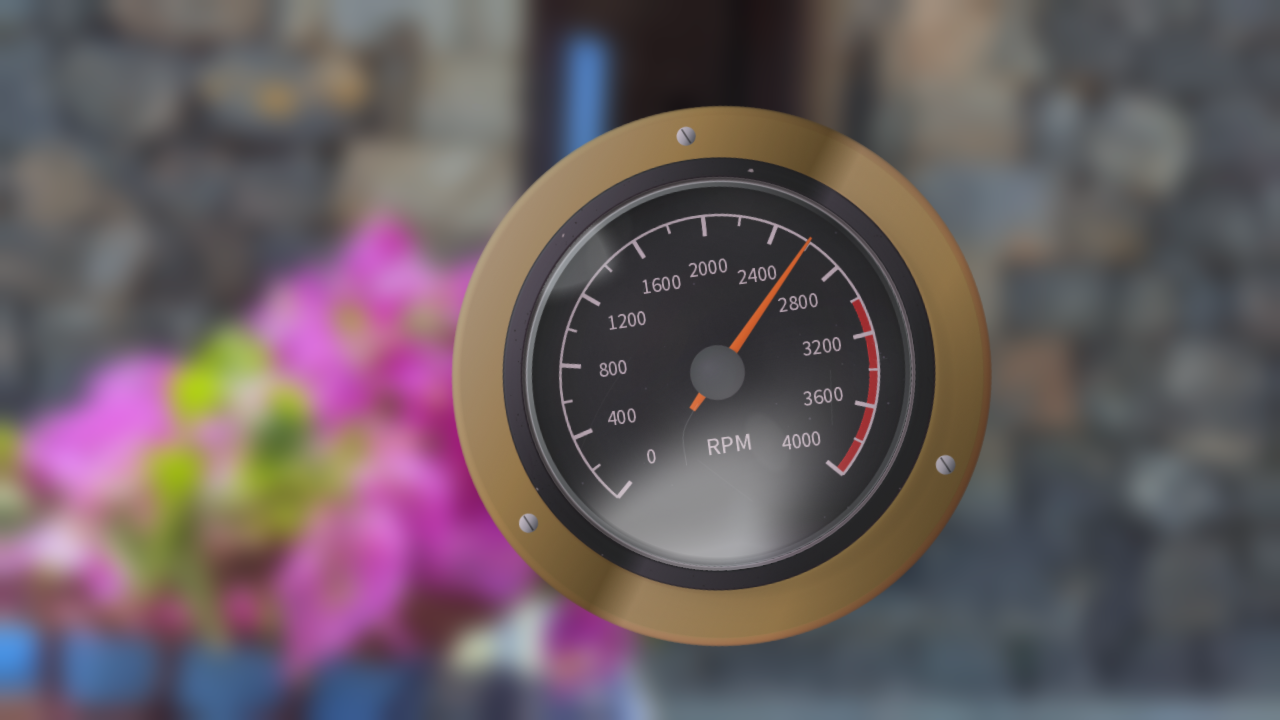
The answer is 2600; rpm
